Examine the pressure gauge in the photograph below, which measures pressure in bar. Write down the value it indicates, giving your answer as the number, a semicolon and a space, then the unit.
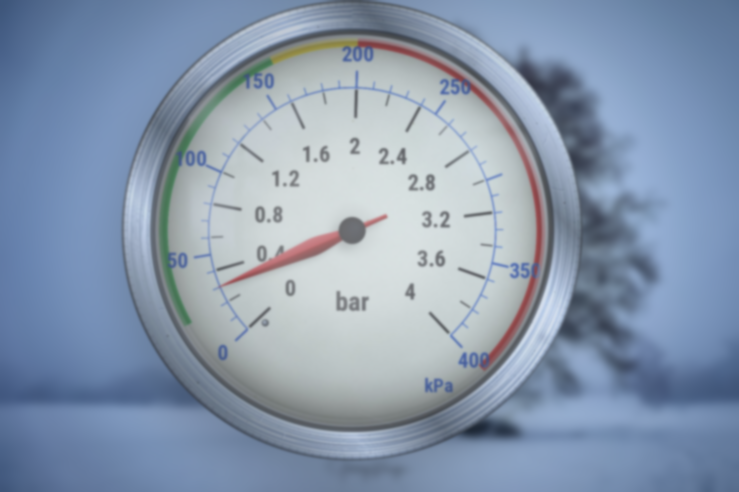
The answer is 0.3; bar
